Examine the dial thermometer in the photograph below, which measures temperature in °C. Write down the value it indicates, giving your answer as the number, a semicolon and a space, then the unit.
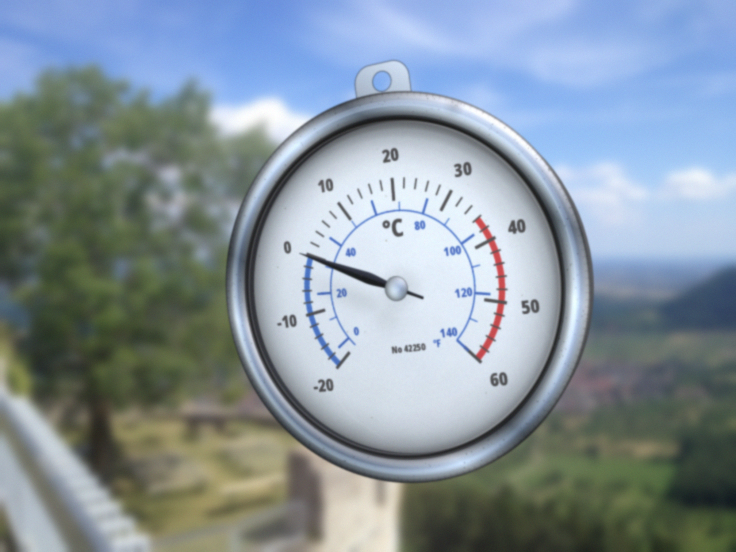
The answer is 0; °C
